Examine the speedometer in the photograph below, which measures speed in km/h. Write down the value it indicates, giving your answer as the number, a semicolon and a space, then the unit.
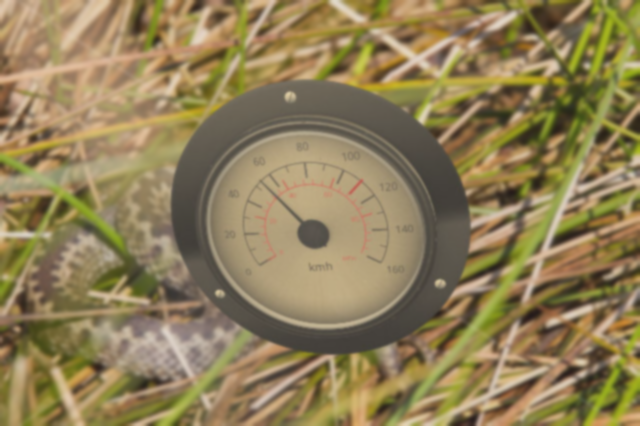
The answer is 55; km/h
